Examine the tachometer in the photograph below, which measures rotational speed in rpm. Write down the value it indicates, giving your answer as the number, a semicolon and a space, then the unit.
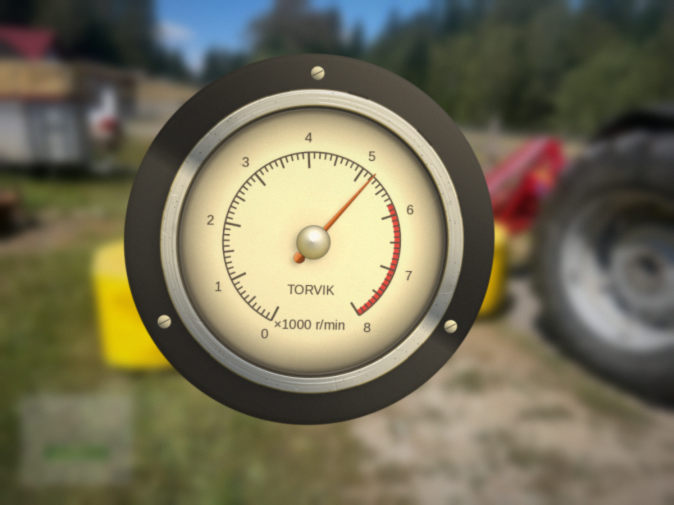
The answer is 5200; rpm
